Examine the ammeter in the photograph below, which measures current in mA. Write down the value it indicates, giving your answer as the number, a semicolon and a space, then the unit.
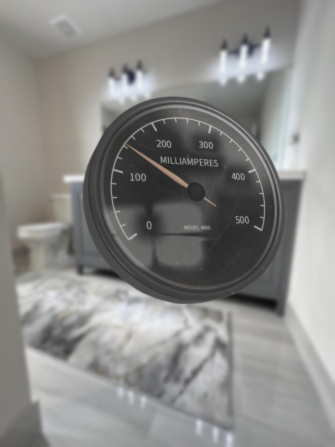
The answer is 140; mA
